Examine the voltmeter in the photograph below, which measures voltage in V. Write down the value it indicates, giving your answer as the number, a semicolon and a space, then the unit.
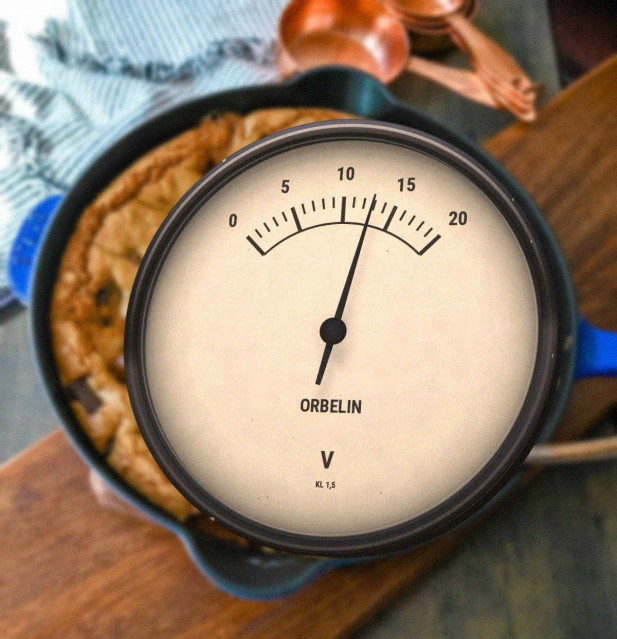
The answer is 13; V
